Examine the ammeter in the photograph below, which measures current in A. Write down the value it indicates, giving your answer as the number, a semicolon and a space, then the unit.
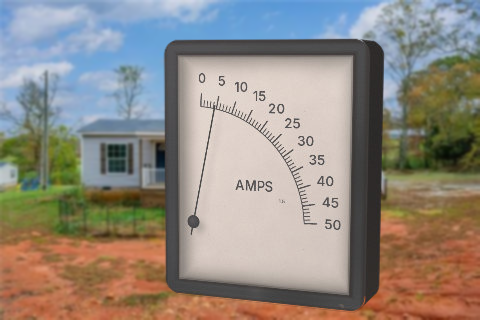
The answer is 5; A
